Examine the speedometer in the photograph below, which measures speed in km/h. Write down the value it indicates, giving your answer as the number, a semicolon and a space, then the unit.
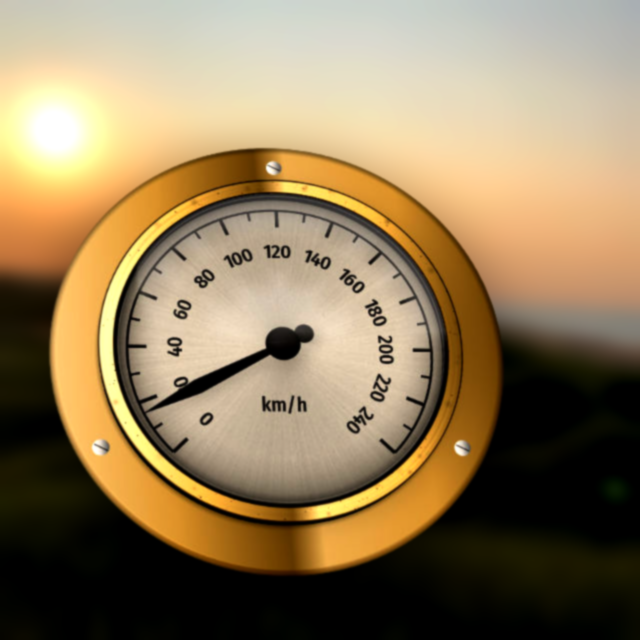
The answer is 15; km/h
